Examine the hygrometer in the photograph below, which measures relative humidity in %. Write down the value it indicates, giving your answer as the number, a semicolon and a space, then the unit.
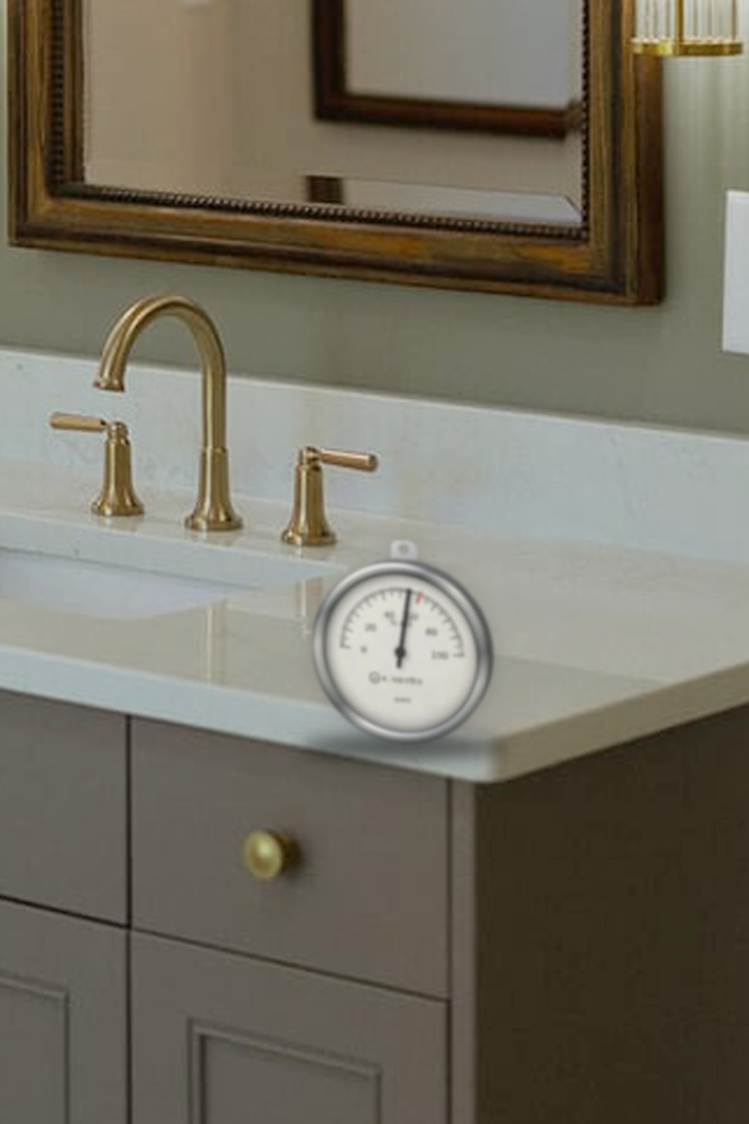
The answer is 55; %
